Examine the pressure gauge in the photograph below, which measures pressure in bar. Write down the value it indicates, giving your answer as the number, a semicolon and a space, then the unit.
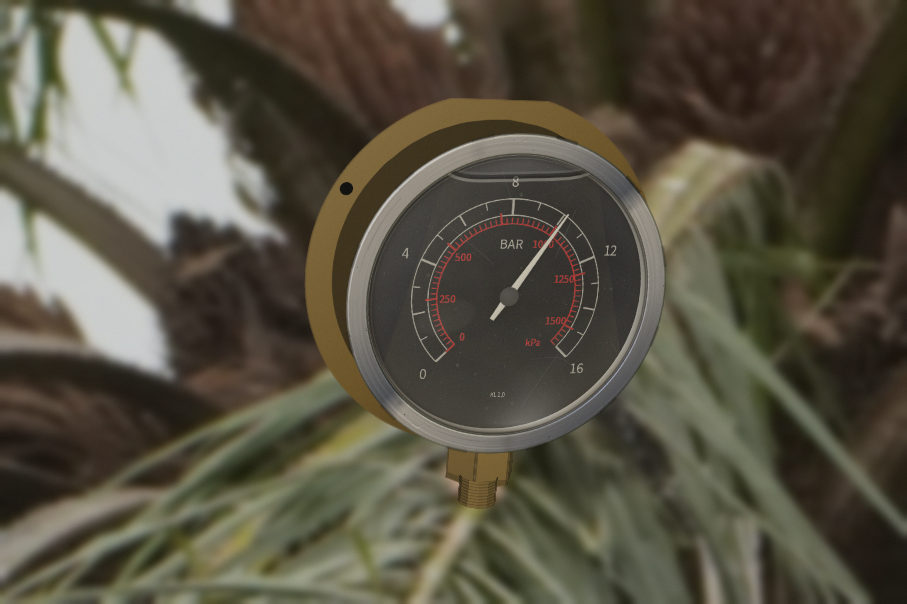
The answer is 10; bar
